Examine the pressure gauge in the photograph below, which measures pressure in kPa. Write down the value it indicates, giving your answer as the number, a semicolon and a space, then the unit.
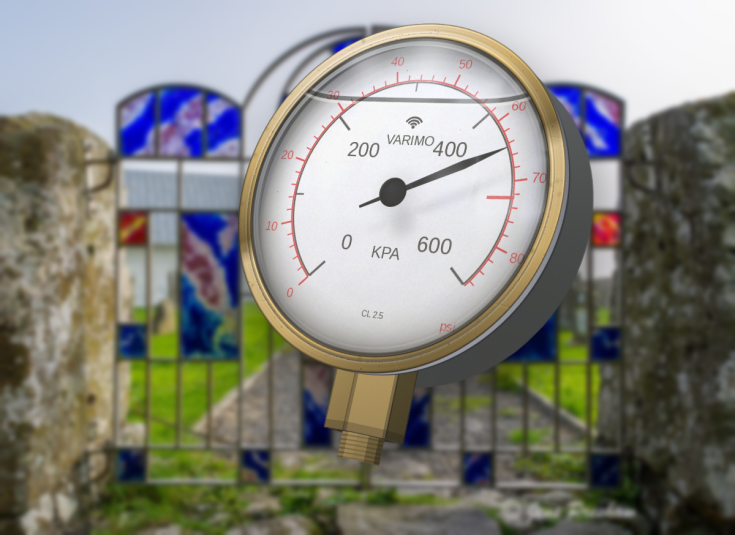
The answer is 450; kPa
